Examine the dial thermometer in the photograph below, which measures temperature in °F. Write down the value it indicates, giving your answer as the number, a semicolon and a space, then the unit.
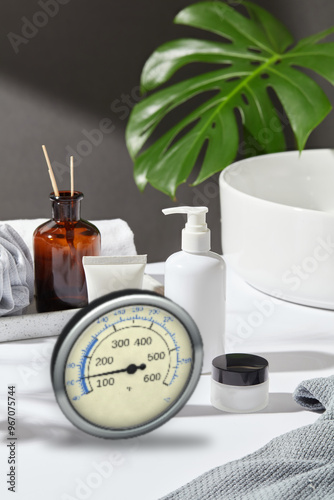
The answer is 150; °F
